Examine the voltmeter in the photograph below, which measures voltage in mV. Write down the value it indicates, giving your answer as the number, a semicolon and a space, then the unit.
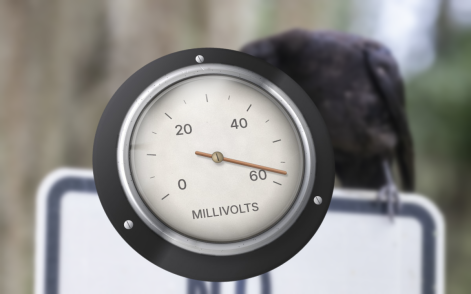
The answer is 57.5; mV
